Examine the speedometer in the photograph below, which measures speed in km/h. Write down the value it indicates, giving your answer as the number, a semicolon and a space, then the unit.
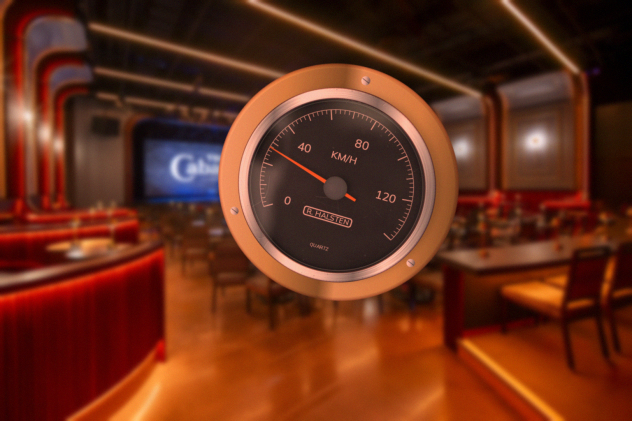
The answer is 28; km/h
